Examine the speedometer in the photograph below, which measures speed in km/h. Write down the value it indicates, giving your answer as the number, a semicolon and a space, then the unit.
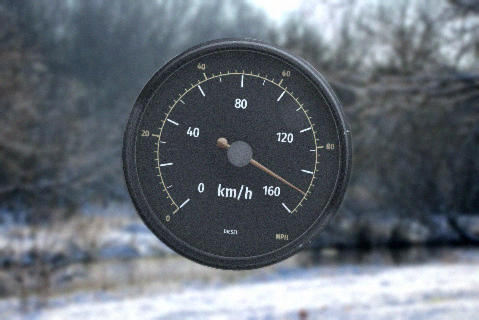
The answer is 150; km/h
